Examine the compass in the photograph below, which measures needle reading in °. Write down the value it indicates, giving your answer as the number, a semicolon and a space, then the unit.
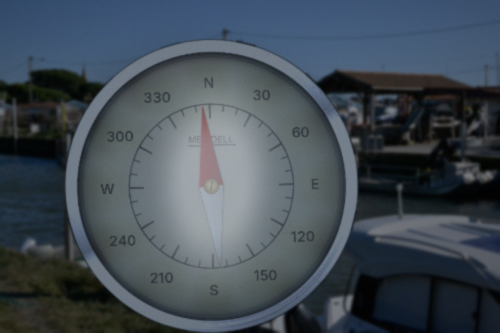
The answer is 355; °
